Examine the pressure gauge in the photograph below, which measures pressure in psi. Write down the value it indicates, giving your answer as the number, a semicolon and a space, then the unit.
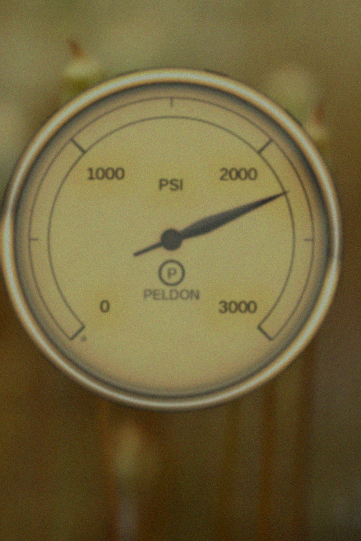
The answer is 2250; psi
